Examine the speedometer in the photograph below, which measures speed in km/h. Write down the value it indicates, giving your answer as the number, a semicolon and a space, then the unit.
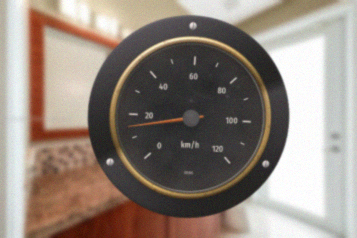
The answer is 15; km/h
